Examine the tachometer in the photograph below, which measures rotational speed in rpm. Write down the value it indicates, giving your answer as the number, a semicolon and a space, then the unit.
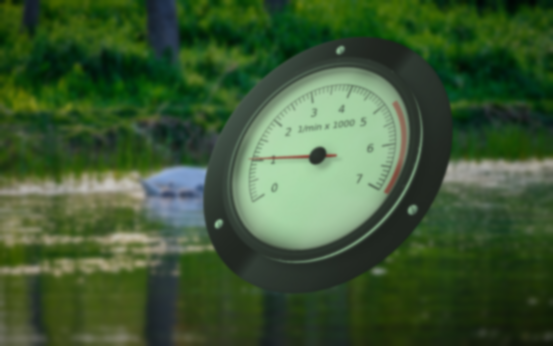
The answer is 1000; rpm
